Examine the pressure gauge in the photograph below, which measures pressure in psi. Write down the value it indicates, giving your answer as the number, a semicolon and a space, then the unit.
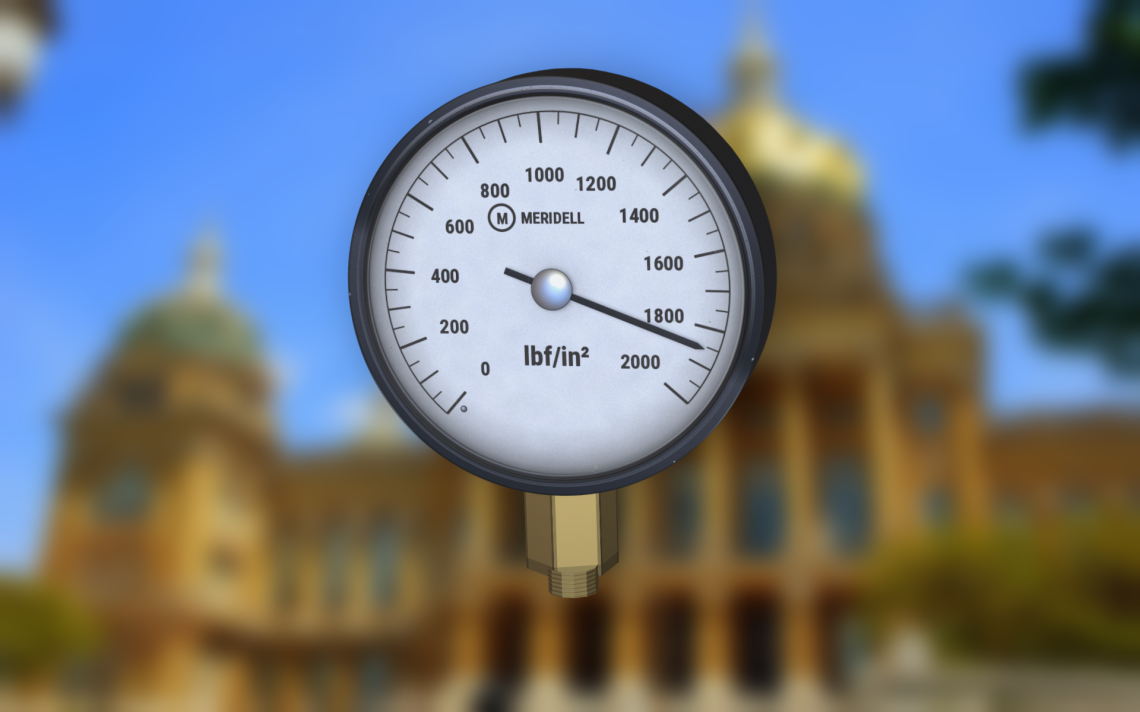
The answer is 1850; psi
